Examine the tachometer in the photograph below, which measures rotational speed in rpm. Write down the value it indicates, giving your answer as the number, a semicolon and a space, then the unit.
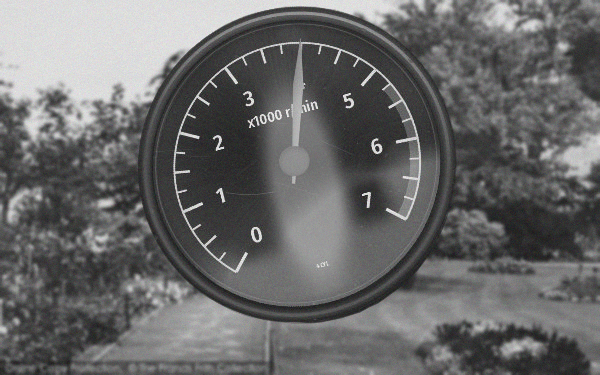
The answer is 4000; rpm
